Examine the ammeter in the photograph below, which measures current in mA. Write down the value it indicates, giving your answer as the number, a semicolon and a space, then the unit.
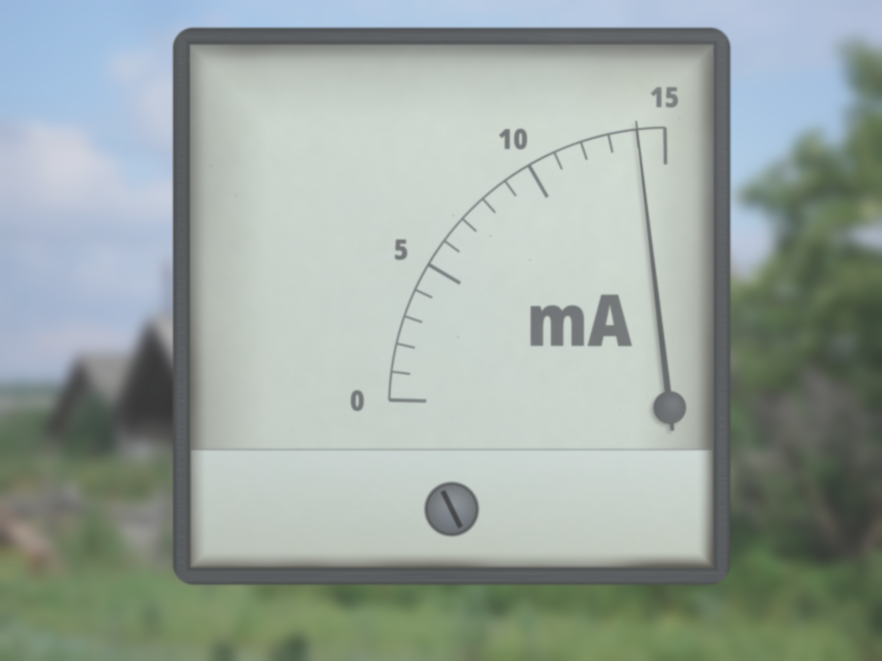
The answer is 14; mA
